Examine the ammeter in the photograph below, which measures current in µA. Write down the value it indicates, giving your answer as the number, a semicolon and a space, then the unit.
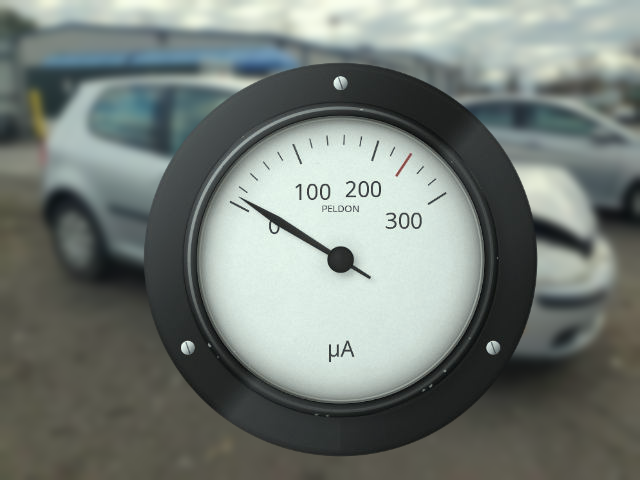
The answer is 10; µA
